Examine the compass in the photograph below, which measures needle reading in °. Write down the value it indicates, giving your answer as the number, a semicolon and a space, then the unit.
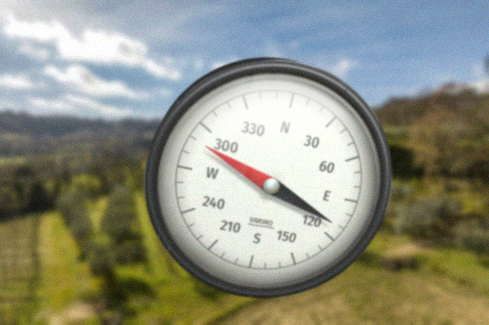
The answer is 290; °
